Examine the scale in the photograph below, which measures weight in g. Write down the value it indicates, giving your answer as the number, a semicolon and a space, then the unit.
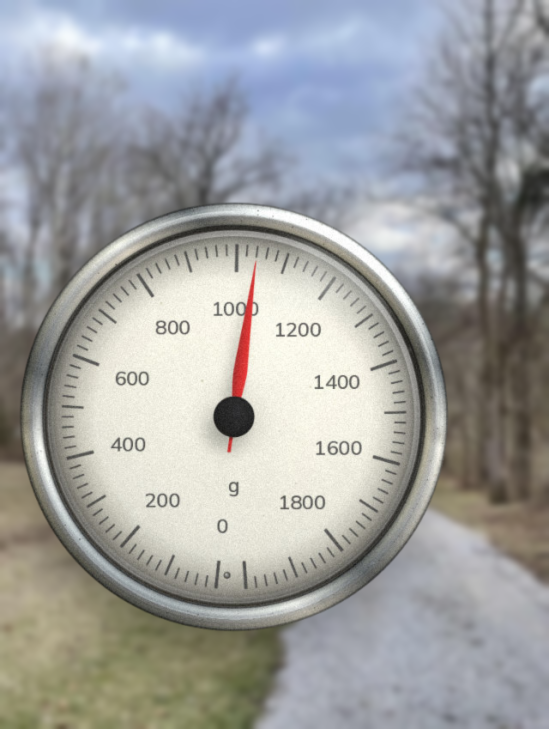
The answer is 1040; g
